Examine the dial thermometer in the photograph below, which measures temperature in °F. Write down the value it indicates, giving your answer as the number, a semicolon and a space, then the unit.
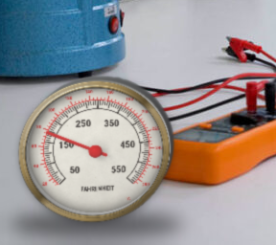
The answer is 175; °F
